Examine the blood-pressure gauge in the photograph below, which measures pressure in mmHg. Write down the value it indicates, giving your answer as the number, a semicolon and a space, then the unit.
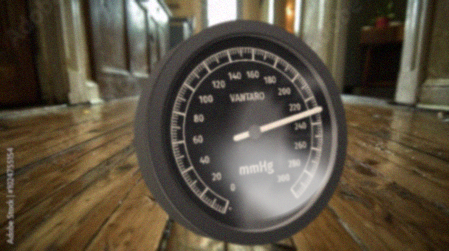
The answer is 230; mmHg
